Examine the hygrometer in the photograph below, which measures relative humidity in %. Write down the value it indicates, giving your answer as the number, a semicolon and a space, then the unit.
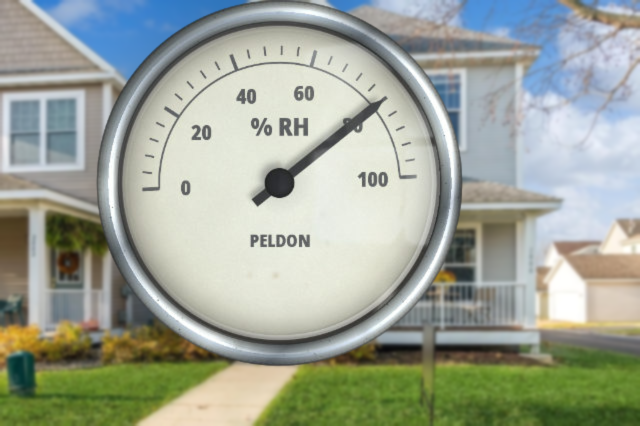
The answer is 80; %
